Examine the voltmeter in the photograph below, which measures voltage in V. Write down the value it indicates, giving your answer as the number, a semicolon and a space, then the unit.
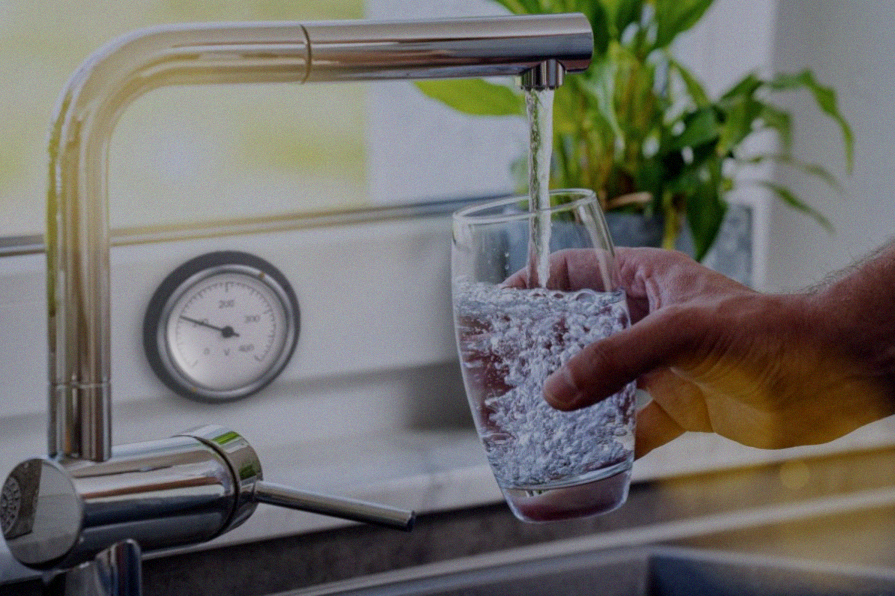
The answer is 100; V
